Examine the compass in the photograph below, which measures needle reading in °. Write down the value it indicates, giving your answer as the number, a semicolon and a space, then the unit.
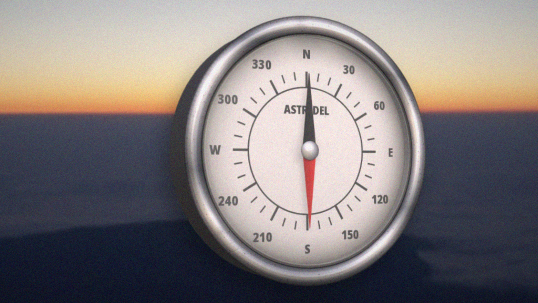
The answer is 180; °
